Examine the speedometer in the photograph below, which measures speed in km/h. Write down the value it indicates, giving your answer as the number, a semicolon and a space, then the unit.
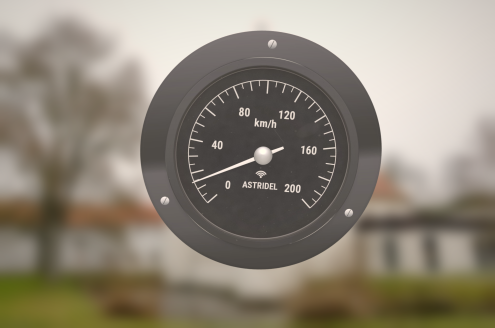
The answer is 15; km/h
